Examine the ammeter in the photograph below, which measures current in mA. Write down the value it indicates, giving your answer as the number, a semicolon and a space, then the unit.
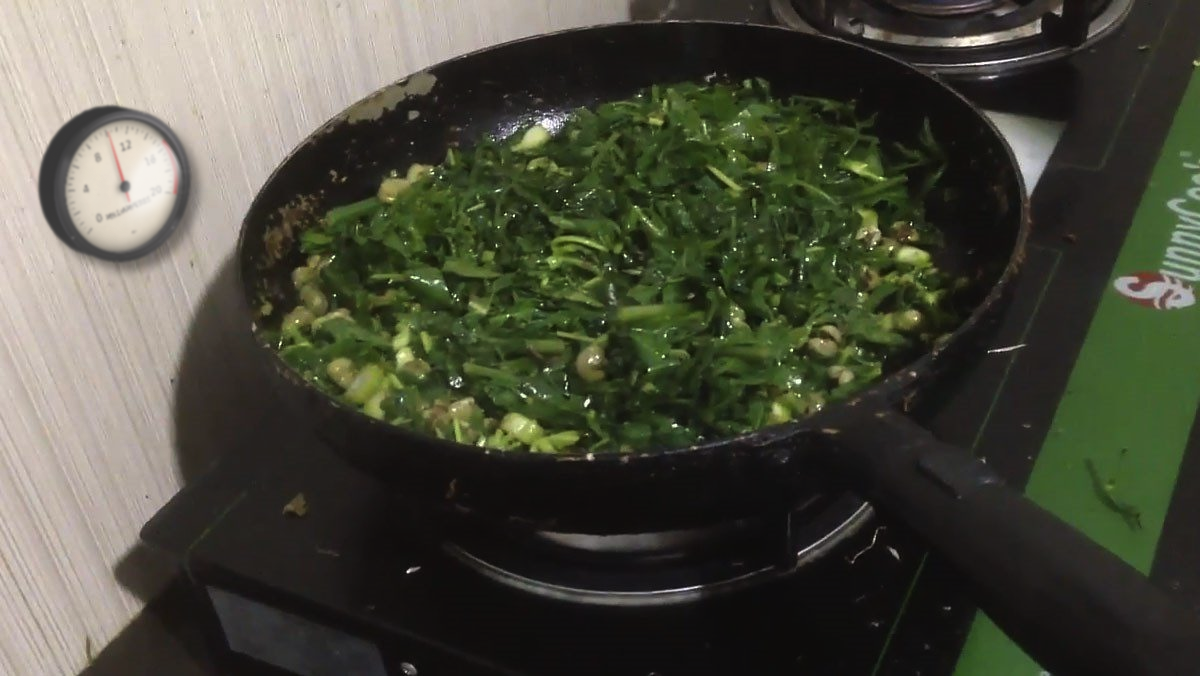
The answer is 10; mA
